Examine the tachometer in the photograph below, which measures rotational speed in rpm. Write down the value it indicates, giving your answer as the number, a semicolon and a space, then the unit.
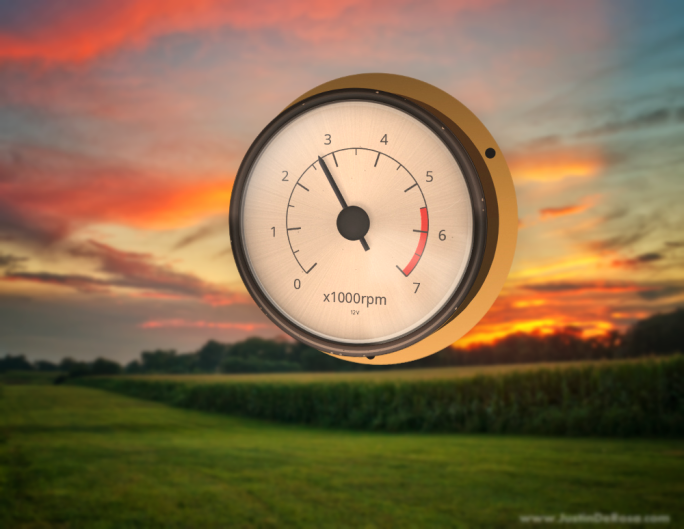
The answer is 2750; rpm
